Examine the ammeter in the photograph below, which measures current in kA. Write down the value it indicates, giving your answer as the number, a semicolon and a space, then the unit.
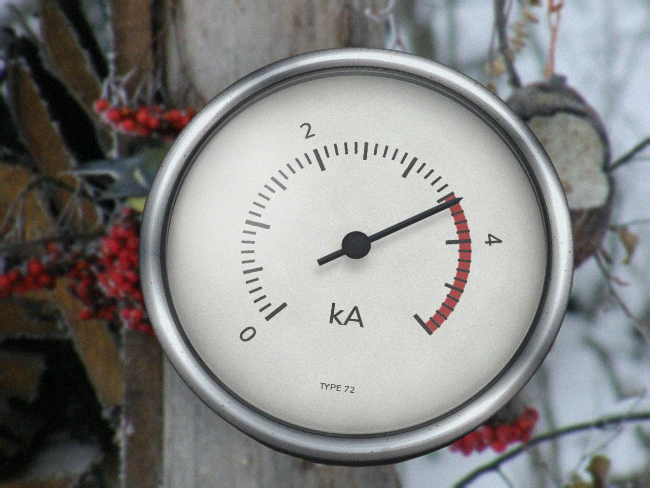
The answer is 3.6; kA
